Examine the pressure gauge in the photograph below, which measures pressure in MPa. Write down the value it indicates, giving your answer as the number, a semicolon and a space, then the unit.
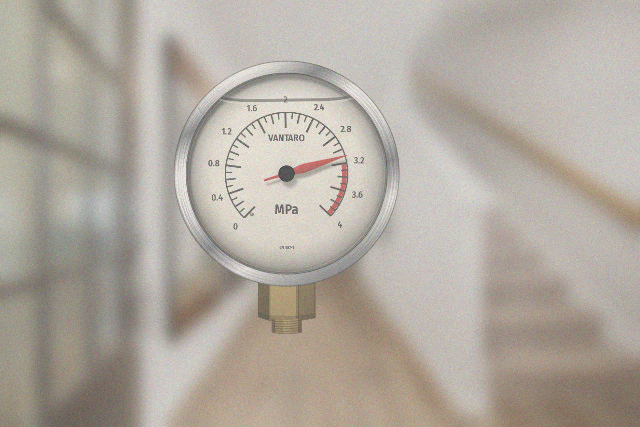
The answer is 3.1; MPa
